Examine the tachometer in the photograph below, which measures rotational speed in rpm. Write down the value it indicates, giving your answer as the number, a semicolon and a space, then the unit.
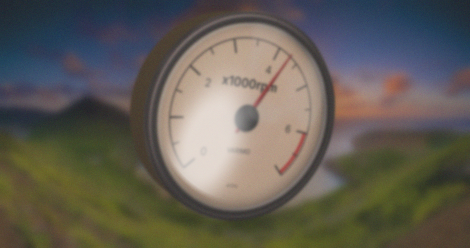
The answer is 4250; rpm
